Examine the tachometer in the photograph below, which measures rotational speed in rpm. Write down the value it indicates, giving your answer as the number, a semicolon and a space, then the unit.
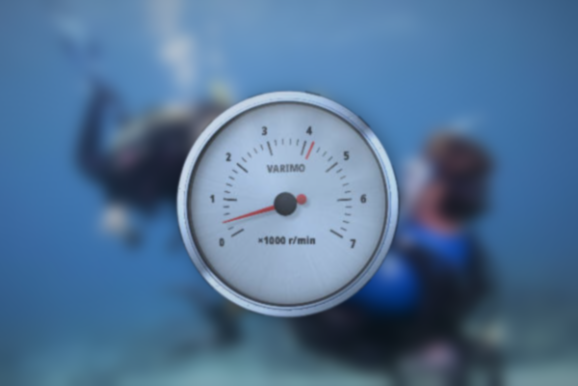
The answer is 400; rpm
